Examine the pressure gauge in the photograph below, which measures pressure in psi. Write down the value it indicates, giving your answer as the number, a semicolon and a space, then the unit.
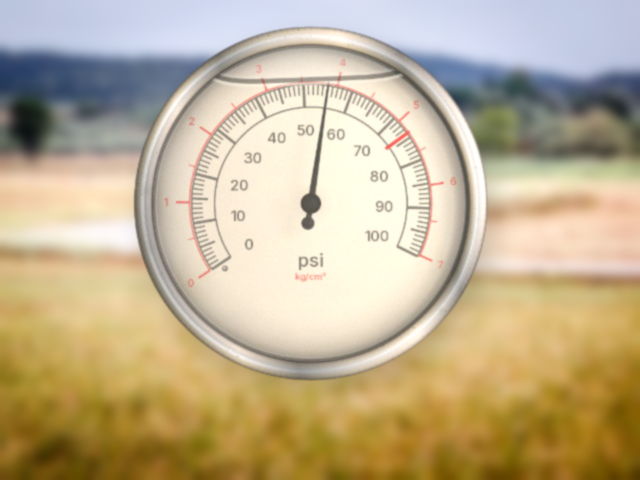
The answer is 55; psi
